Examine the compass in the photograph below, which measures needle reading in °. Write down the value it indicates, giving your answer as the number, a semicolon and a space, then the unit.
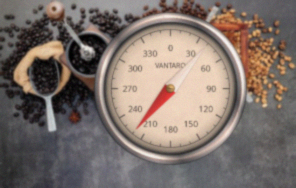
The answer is 220; °
